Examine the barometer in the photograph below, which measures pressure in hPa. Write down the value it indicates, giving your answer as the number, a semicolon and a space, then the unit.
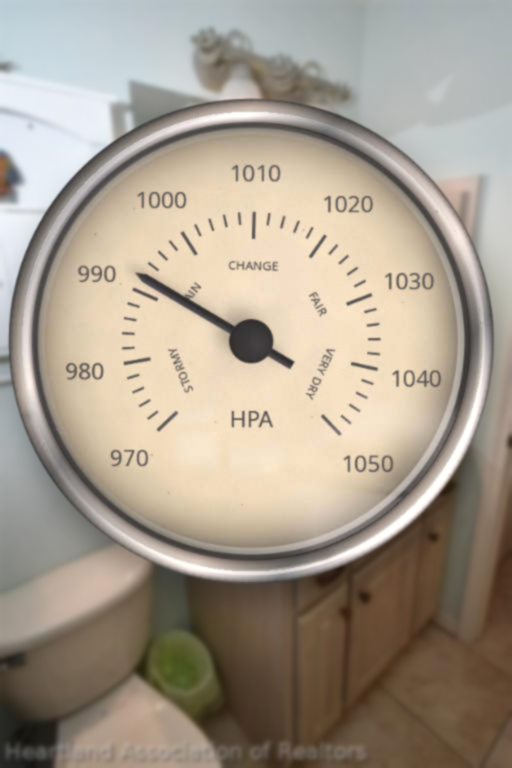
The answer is 992; hPa
